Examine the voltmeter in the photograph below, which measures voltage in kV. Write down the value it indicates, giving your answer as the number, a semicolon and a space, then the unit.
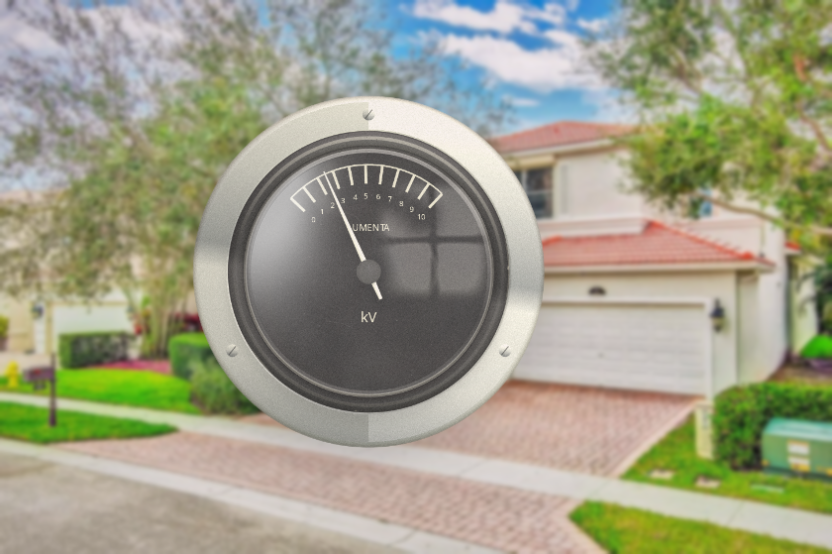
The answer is 2.5; kV
